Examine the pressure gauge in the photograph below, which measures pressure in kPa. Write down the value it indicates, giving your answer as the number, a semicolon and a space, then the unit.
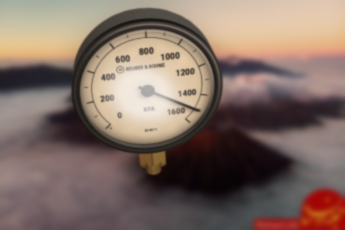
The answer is 1500; kPa
